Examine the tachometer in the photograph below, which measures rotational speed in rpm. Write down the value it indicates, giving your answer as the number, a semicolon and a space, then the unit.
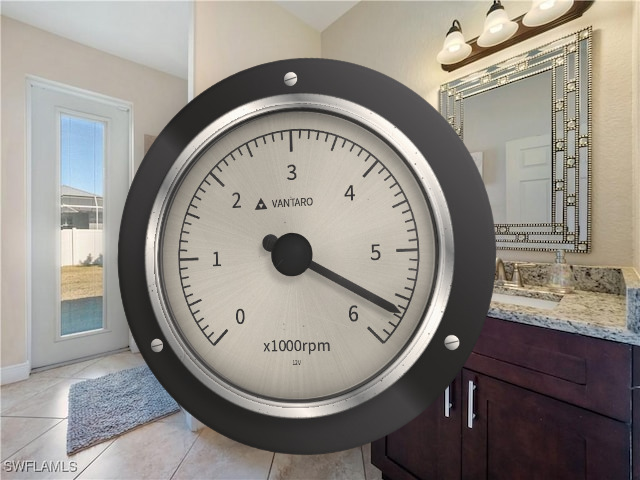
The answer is 5650; rpm
